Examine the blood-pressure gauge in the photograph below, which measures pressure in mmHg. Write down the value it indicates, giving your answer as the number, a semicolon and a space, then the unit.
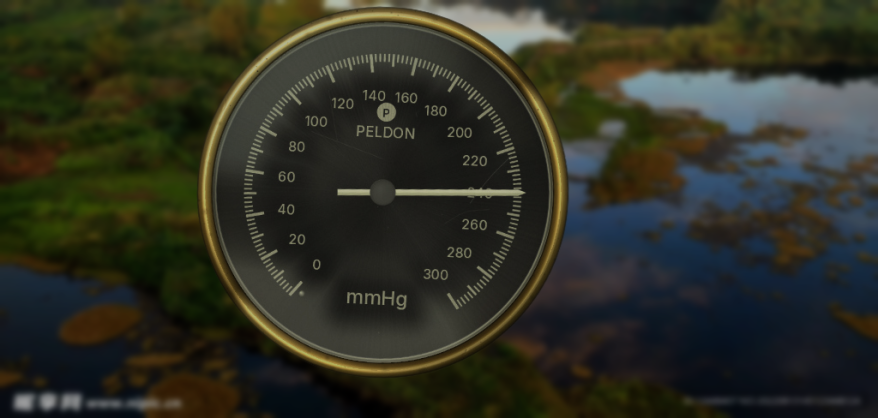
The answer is 240; mmHg
